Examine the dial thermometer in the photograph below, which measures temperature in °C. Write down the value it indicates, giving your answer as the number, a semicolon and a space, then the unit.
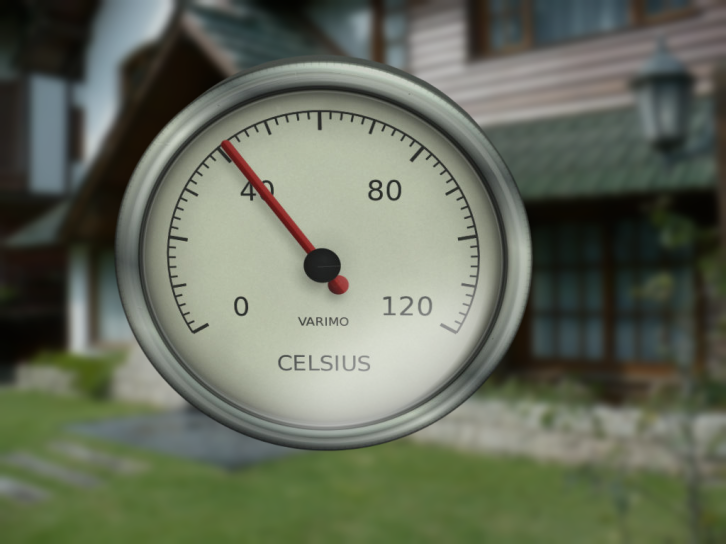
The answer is 42; °C
